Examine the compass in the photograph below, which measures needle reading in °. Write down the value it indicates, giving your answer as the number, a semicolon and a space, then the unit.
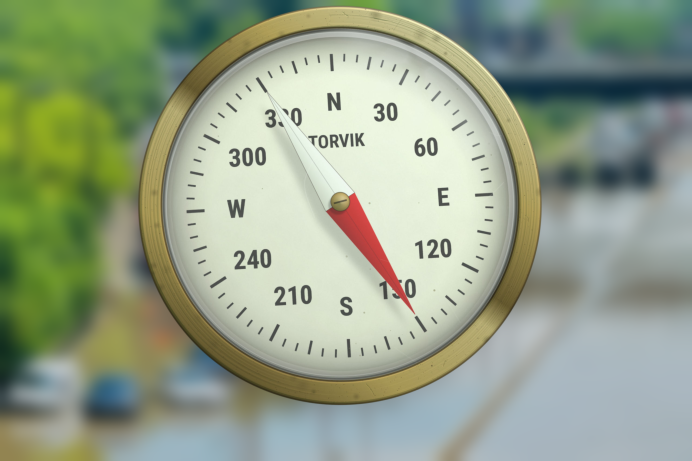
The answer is 150; °
